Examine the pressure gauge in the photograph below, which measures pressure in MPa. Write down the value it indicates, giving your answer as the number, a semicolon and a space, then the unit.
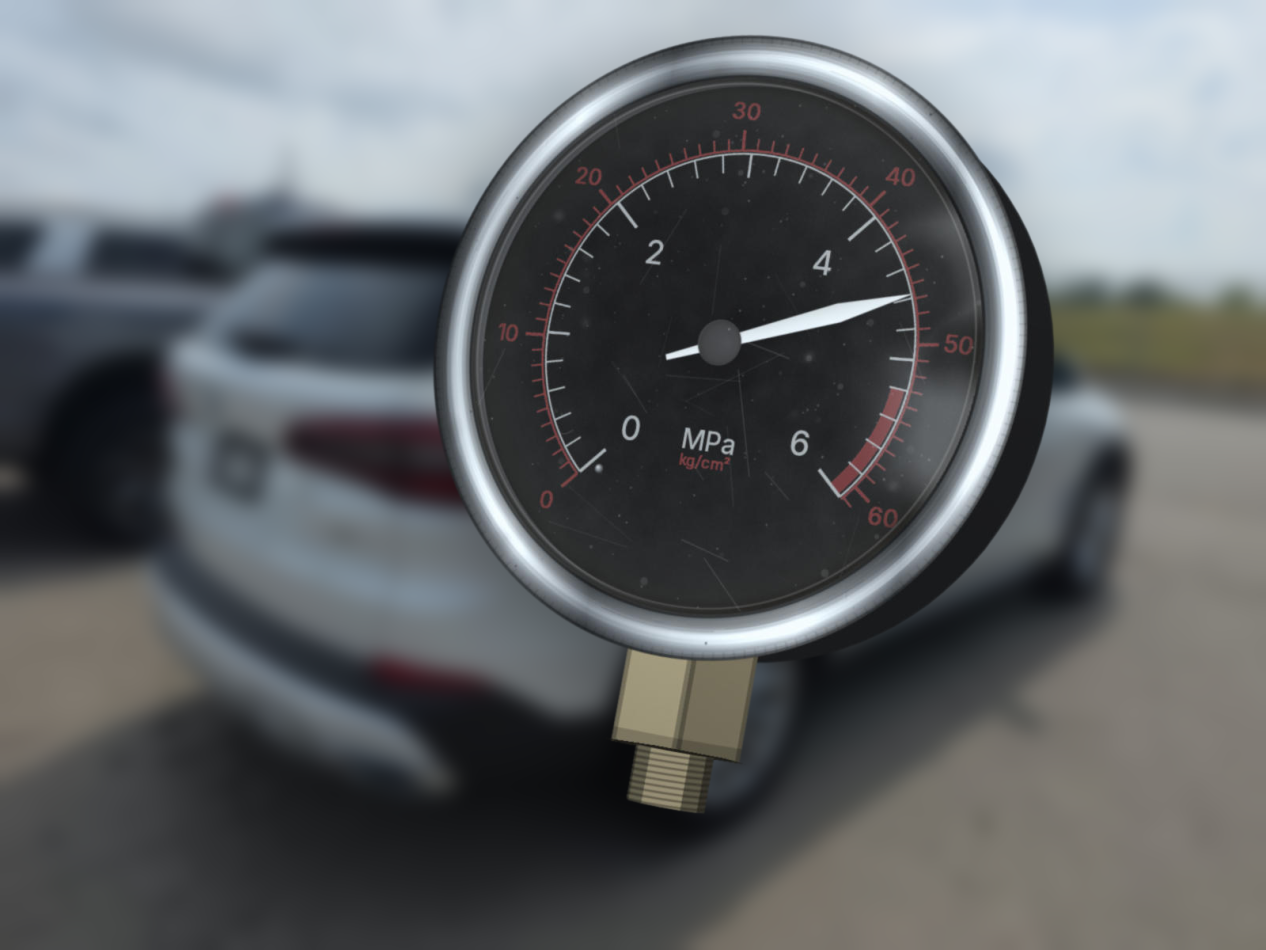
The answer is 4.6; MPa
